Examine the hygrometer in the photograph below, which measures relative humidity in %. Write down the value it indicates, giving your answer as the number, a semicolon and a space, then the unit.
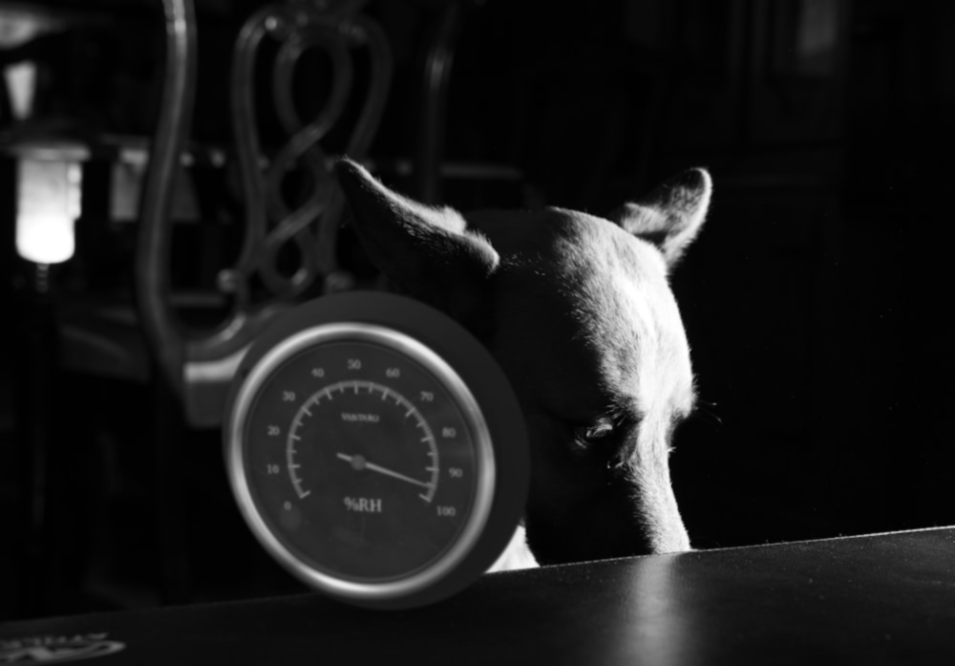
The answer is 95; %
